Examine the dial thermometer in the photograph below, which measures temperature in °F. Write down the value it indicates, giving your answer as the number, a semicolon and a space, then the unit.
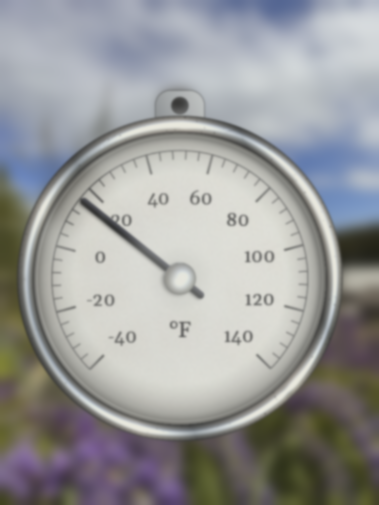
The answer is 16; °F
